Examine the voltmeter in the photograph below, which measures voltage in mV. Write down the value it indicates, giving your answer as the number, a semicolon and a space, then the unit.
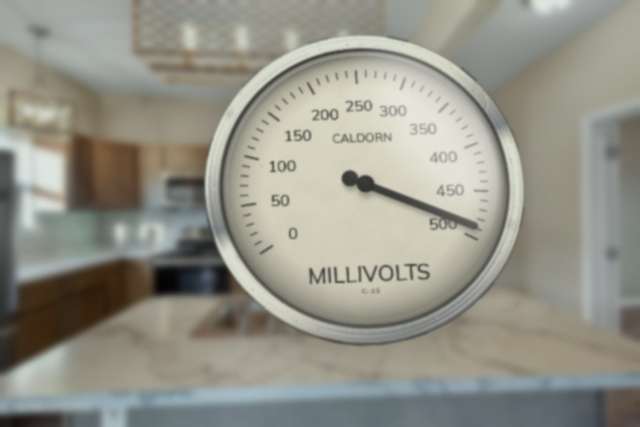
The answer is 490; mV
